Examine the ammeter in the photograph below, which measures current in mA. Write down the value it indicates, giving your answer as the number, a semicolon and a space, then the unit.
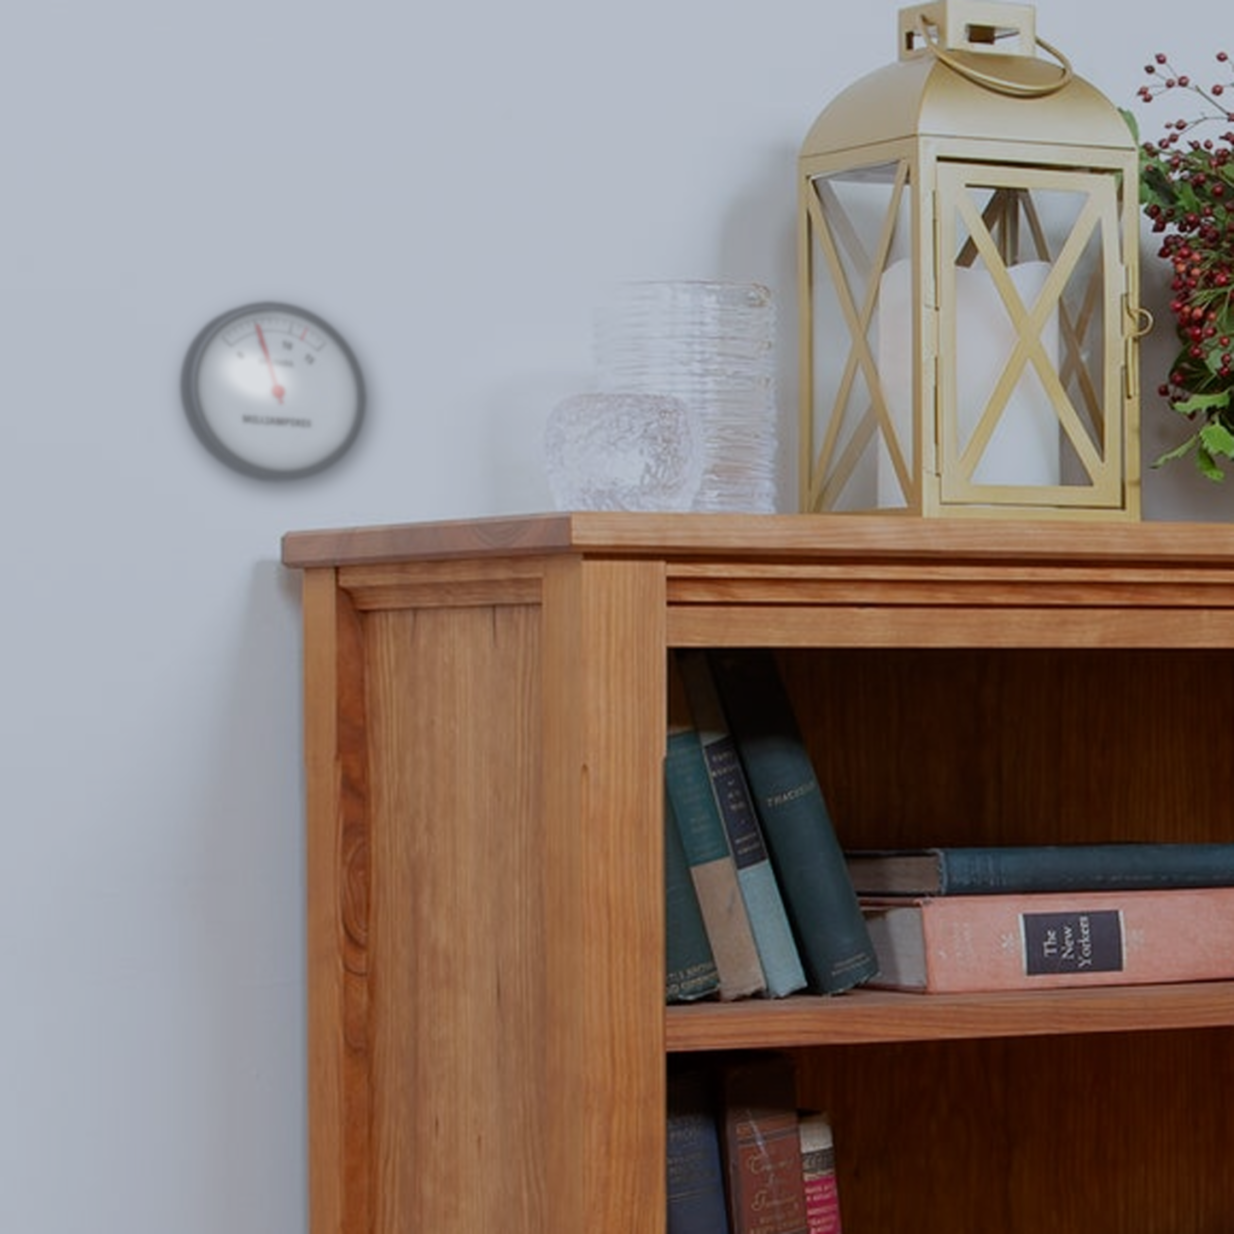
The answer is 5; mA
